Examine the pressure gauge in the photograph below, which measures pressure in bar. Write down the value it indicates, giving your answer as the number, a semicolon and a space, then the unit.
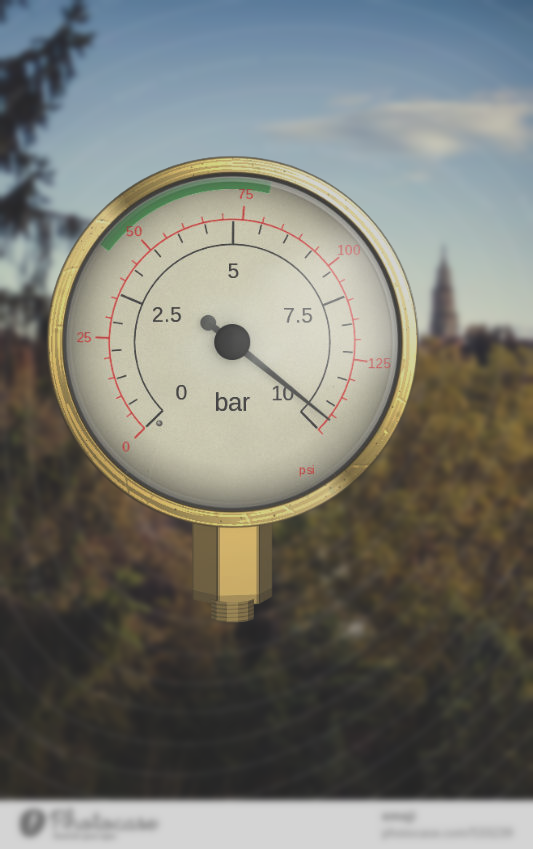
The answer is 9.75; bar
